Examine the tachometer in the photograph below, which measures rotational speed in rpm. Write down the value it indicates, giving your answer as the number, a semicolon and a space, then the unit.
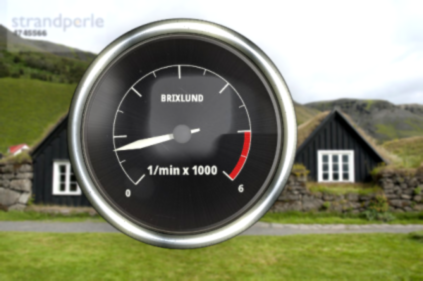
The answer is 750; rpm
